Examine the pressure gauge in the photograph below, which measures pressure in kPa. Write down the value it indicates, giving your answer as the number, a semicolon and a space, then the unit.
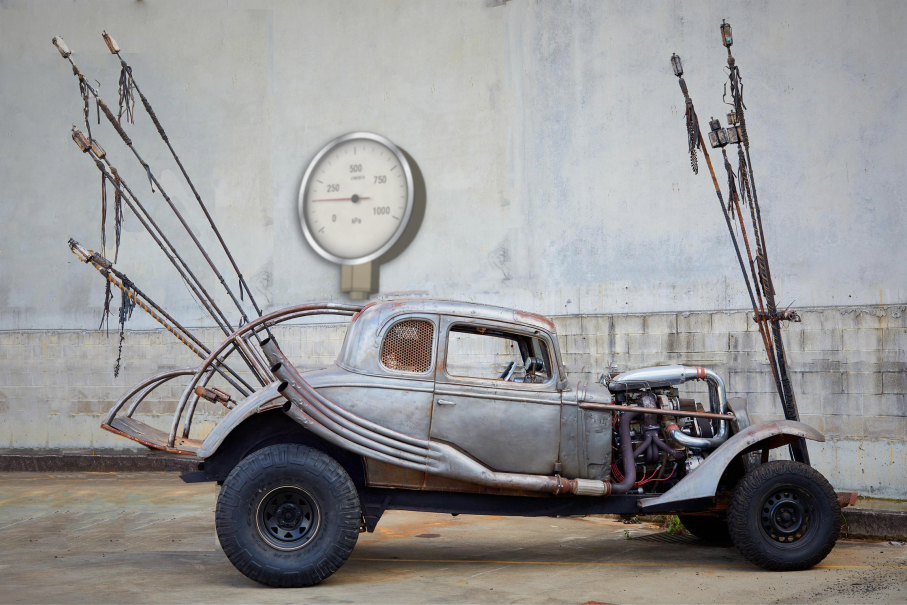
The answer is 150; kPa
